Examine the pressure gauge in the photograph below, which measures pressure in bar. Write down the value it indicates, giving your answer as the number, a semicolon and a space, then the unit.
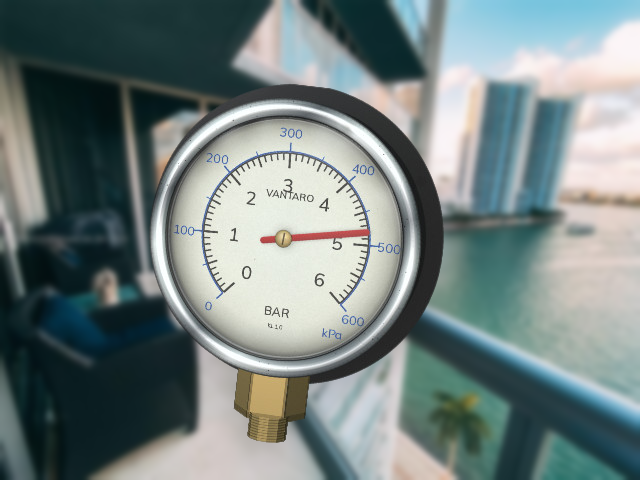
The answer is 4.8; bar
